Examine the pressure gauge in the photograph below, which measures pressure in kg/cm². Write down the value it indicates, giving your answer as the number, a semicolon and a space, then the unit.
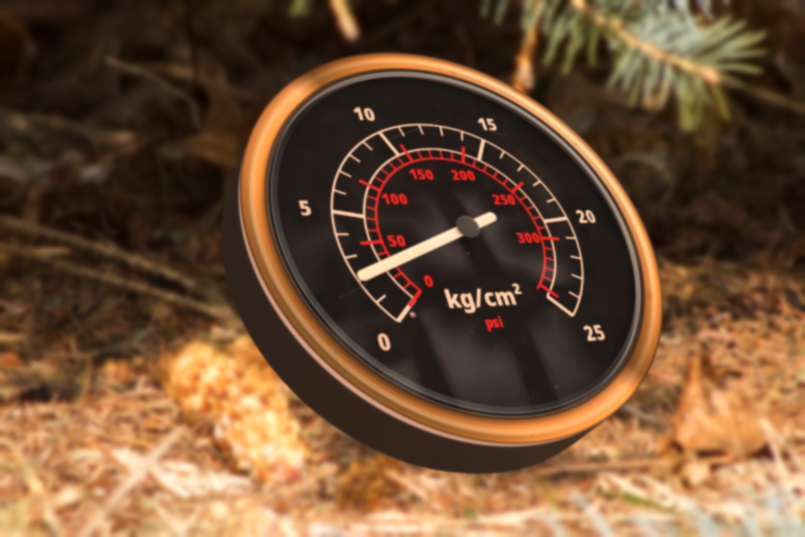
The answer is 2; kg/cm²
